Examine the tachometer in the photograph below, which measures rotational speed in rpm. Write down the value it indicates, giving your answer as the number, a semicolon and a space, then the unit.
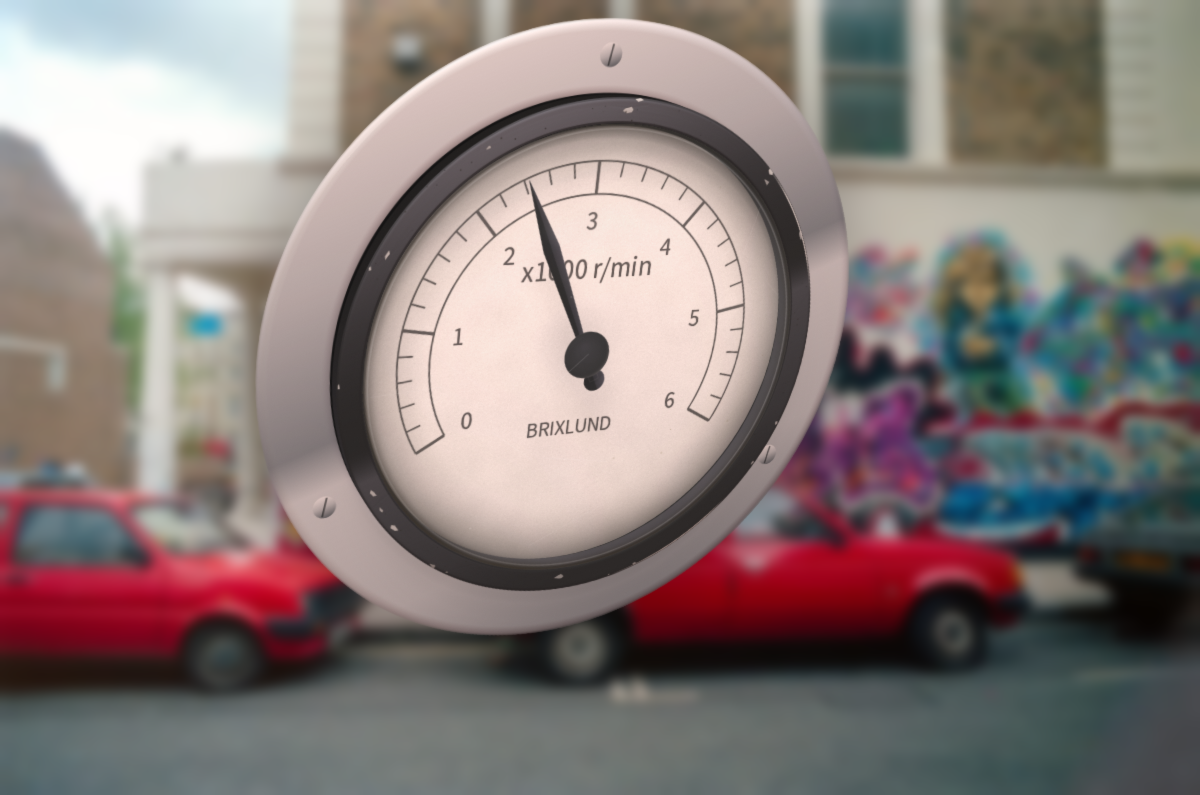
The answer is 2400; rpm
